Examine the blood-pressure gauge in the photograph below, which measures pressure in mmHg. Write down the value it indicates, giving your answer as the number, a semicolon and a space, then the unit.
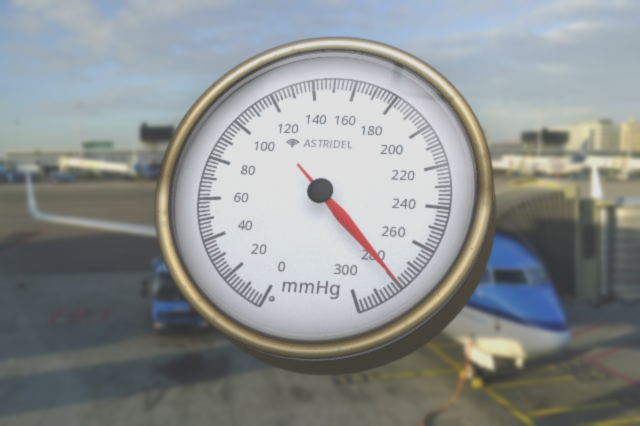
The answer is 280; mmHg
